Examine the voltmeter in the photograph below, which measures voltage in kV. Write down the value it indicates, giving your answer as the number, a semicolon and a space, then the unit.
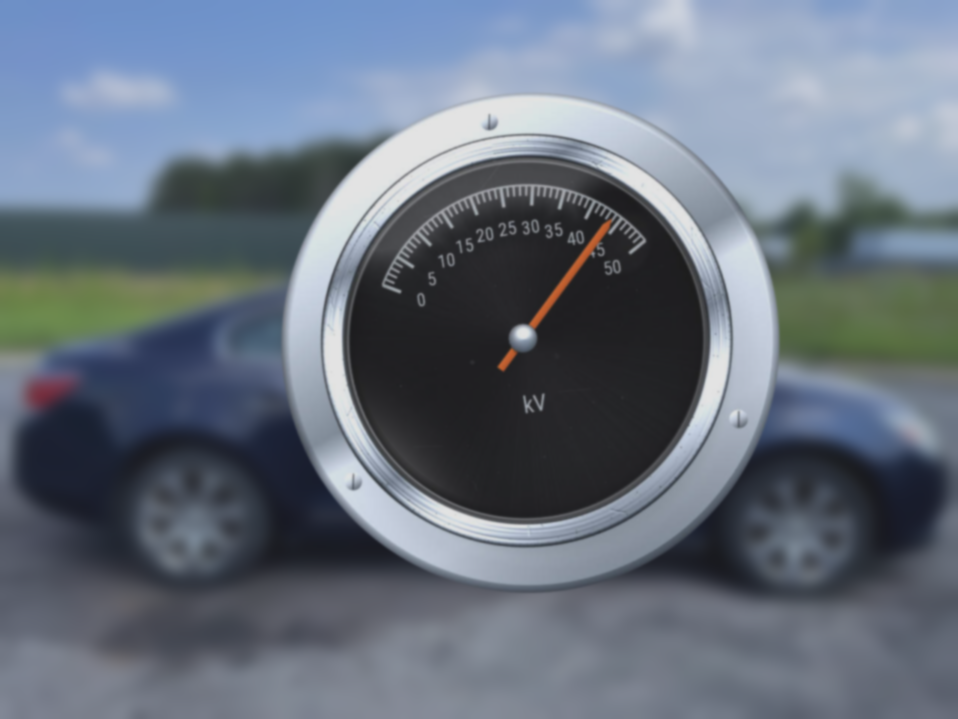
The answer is 44; kV
